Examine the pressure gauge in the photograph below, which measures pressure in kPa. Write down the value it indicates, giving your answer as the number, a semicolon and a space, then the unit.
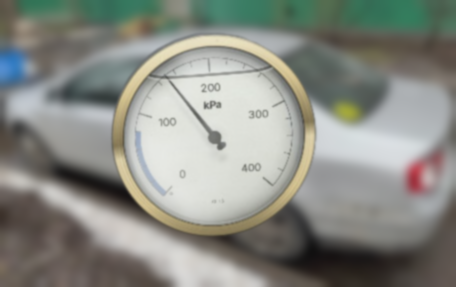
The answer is 150; kPa
